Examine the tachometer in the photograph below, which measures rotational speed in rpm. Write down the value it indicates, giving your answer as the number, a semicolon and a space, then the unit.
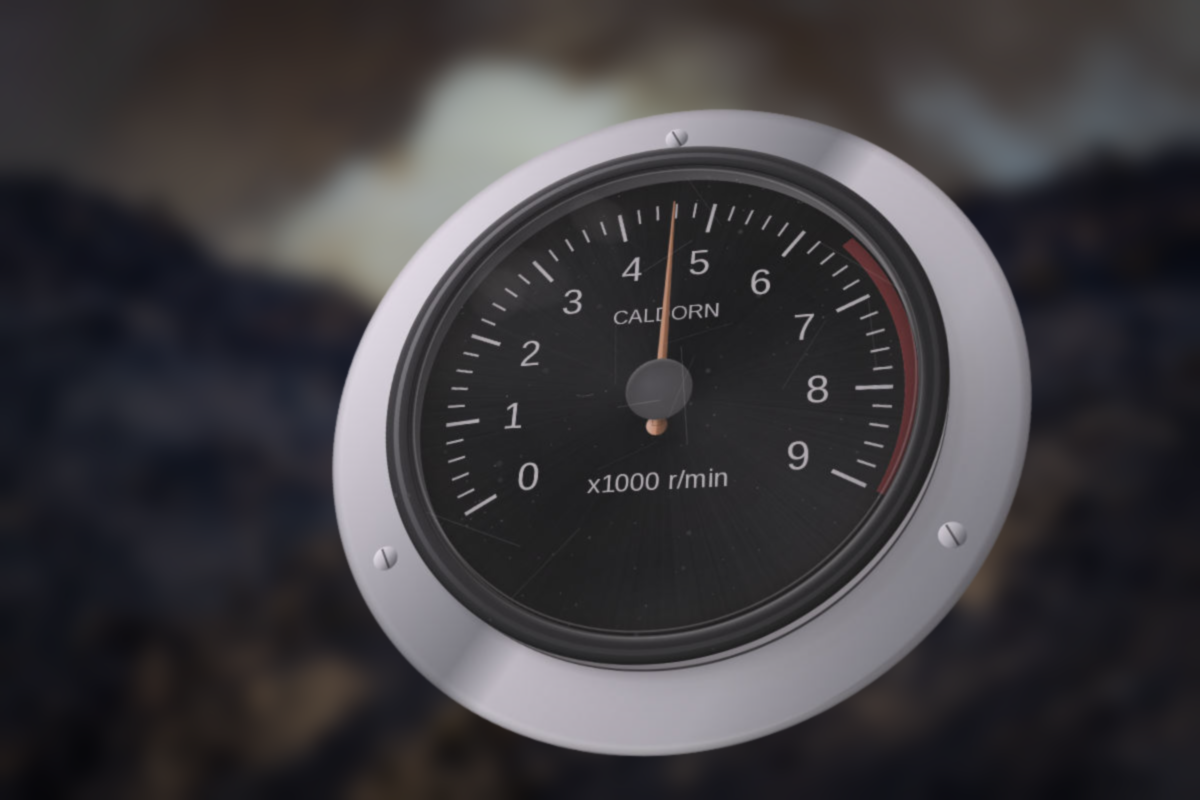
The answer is 4600; rpm
